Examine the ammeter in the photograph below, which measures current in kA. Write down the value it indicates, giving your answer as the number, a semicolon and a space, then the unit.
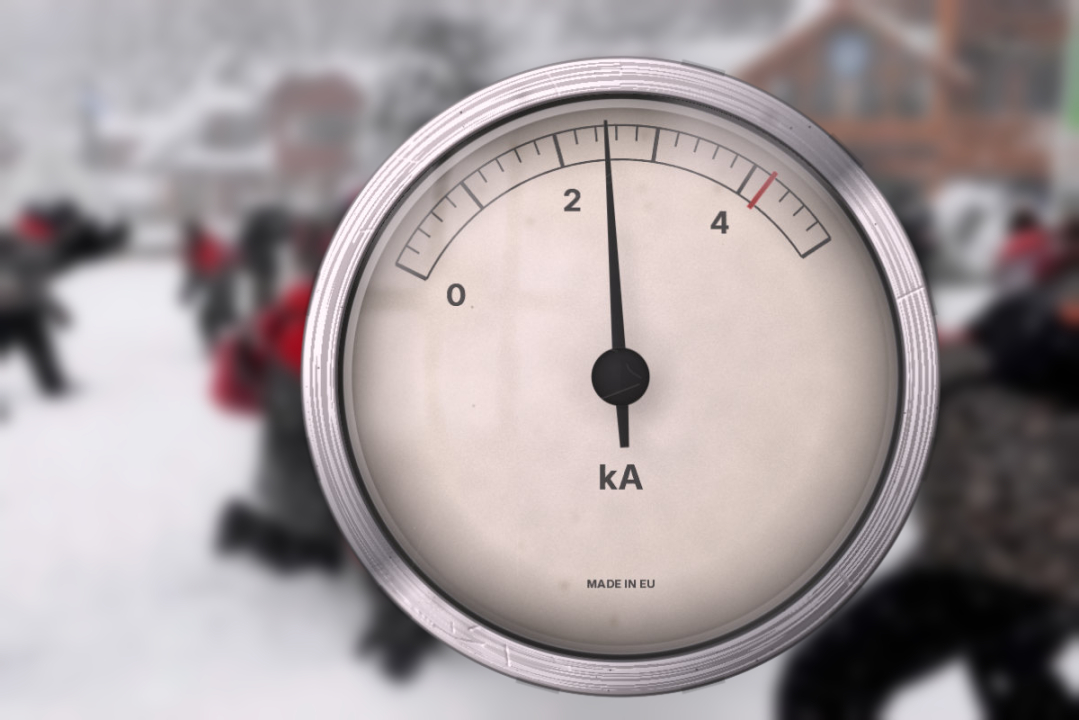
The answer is 2.5; kA
